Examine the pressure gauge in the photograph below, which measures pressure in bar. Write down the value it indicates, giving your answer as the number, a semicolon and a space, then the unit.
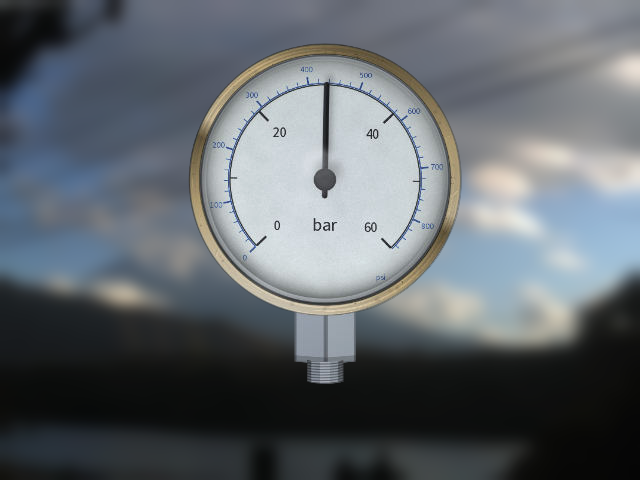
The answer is 30; bar
